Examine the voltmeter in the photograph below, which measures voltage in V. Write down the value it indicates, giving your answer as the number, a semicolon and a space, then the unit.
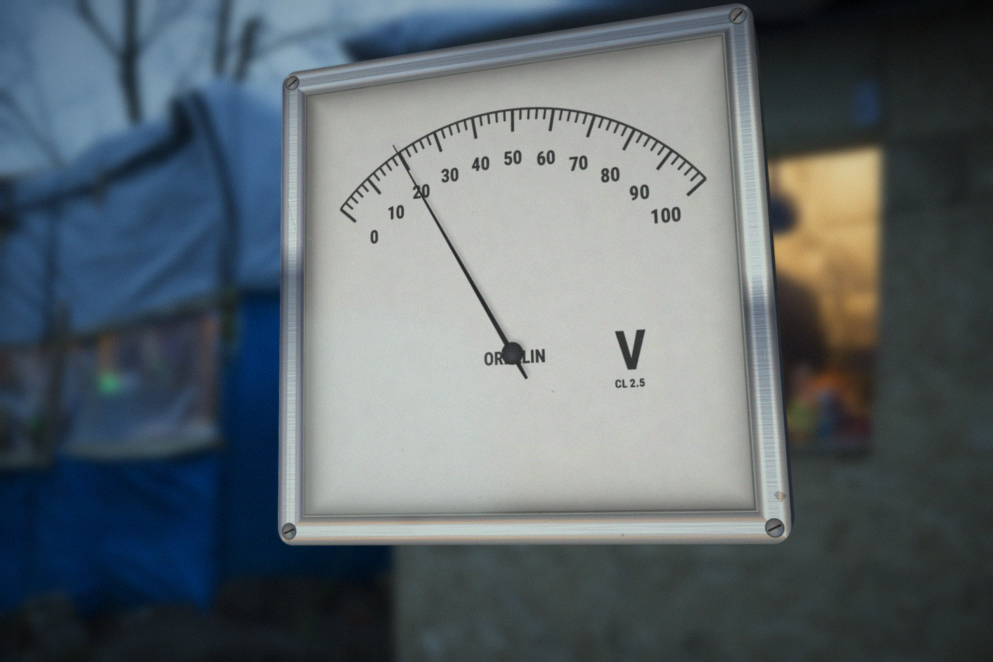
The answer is 20; V
